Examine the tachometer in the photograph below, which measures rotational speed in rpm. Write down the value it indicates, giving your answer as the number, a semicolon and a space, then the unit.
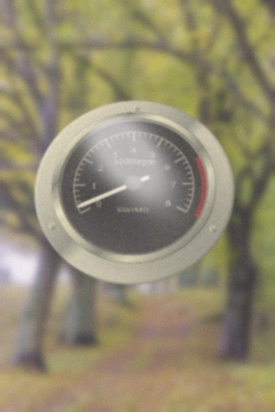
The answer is 200; rpm
